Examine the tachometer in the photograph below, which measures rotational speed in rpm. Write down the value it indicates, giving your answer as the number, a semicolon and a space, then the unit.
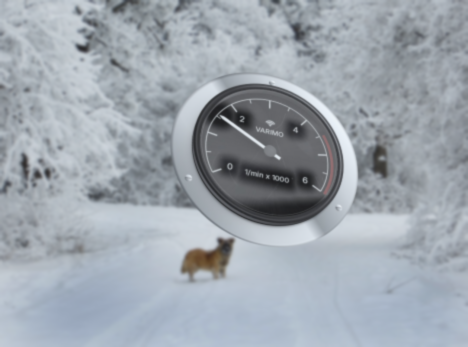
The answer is 1500; rpm
